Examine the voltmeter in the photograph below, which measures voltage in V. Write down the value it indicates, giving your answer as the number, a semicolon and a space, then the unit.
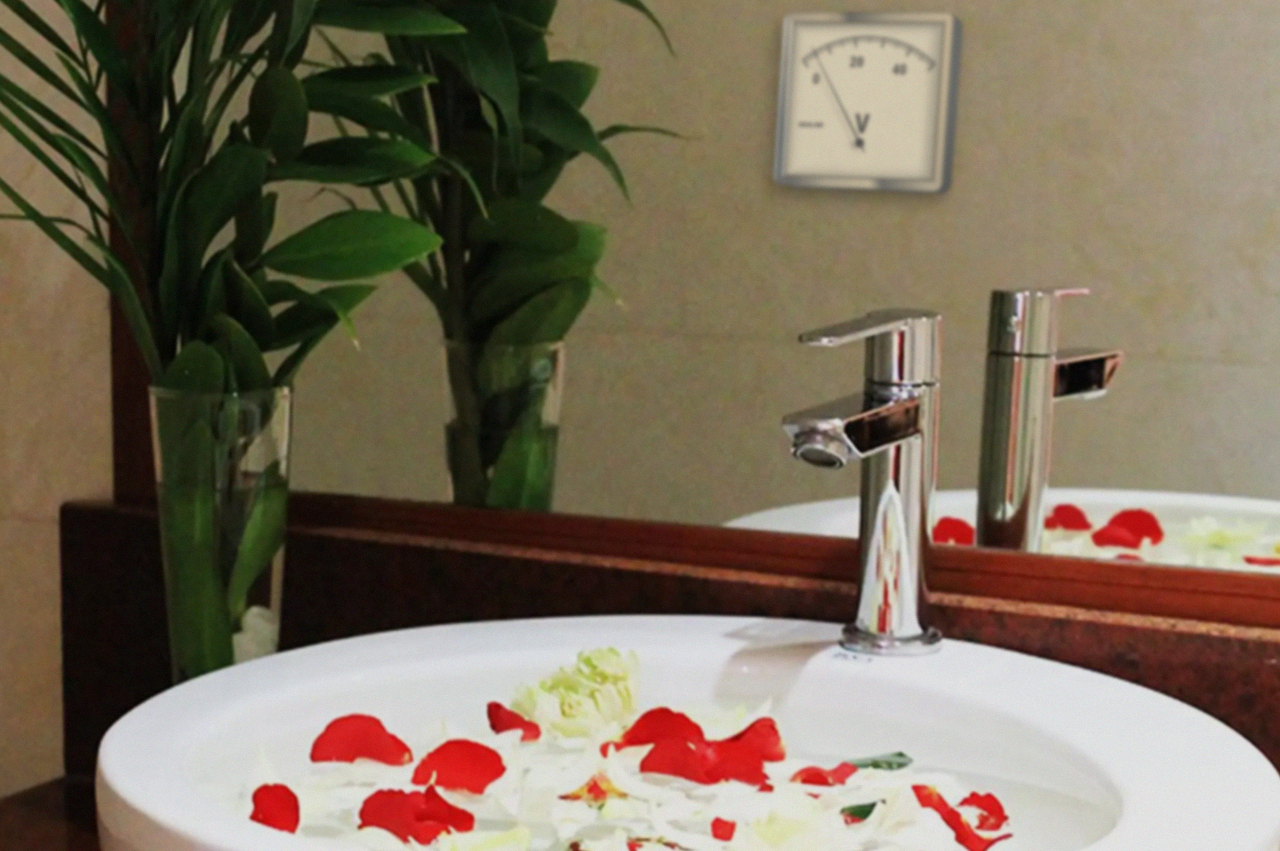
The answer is 5; V
